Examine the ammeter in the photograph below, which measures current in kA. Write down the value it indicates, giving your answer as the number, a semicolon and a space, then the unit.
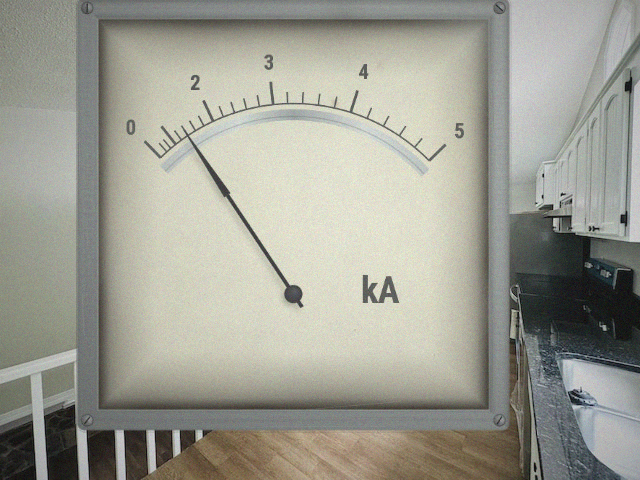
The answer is 1.4; kA
